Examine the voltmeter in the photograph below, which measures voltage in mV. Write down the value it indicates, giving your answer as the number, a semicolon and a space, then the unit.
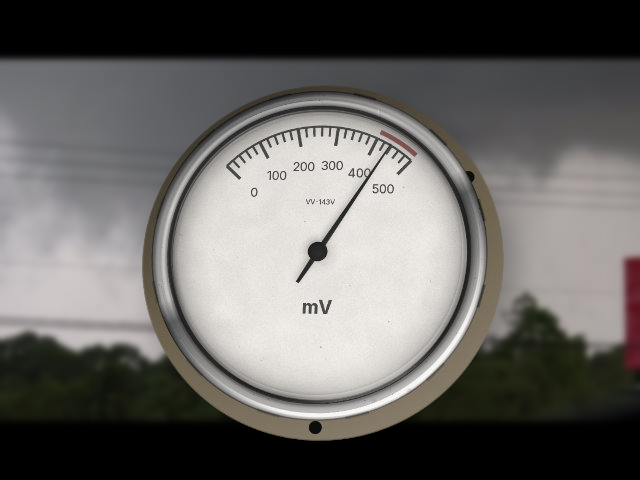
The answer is 440; mV
